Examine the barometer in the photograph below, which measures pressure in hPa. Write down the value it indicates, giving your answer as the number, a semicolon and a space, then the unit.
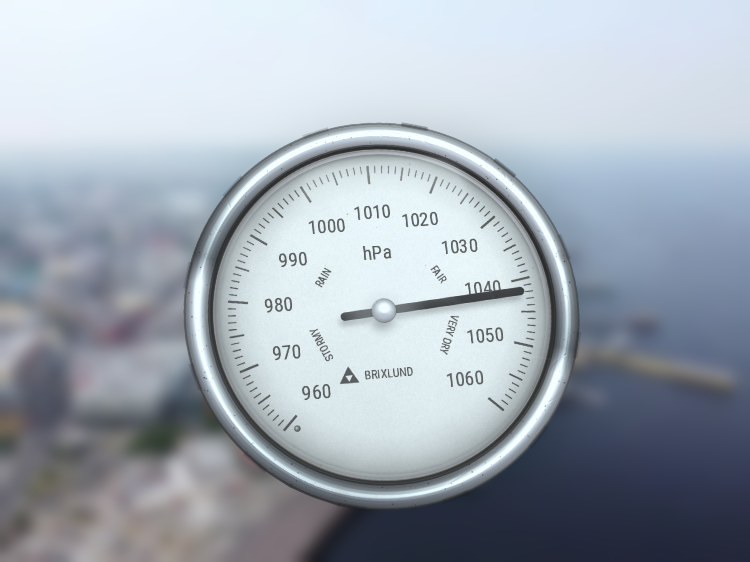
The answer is 1042; hPa
